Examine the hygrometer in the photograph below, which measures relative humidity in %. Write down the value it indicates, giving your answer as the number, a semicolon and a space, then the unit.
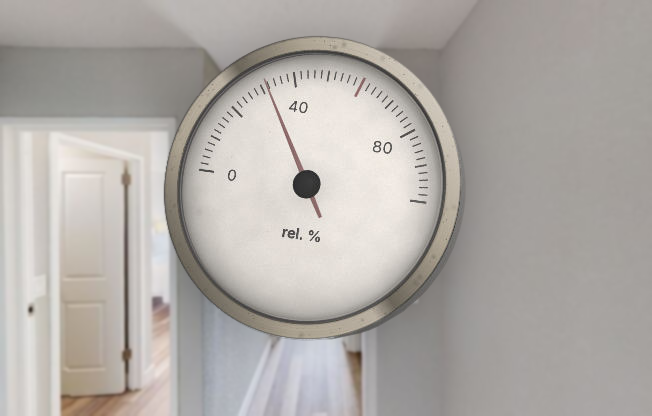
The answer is 32; %
